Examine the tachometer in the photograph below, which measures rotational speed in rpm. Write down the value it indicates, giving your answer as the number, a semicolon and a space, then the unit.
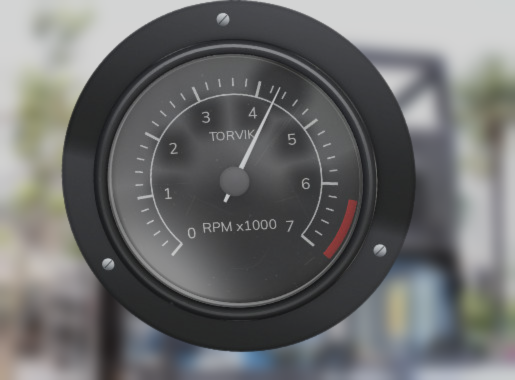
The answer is 4300; rpm
